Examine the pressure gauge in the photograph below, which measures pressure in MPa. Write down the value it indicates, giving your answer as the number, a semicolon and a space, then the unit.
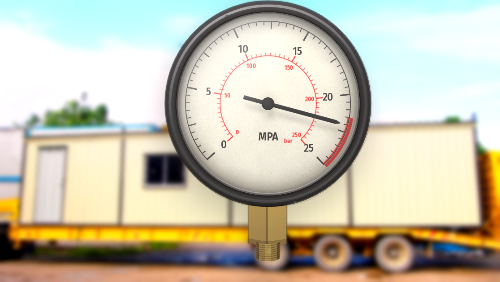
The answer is 22; MPa
